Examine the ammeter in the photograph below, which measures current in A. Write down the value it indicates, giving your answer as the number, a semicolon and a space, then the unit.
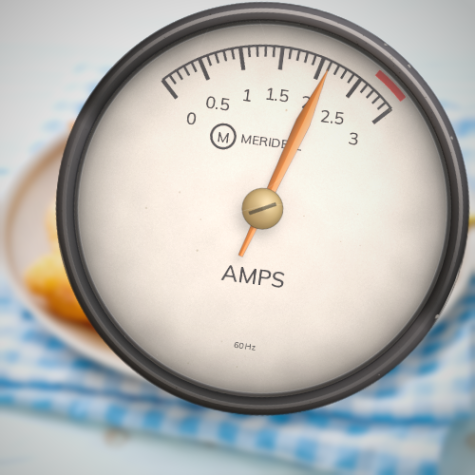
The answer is 2.1; A
